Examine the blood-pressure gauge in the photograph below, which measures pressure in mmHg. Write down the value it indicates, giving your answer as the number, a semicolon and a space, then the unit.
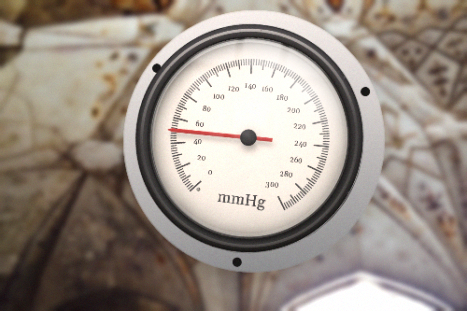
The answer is 50; mmHg
